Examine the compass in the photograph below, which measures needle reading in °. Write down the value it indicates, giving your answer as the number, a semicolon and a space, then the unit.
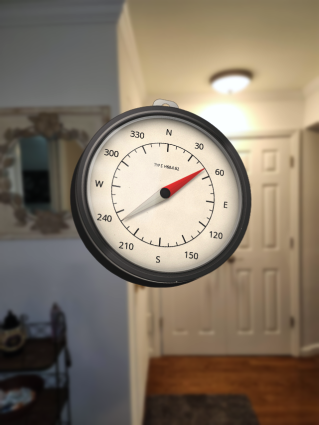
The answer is 50; °
